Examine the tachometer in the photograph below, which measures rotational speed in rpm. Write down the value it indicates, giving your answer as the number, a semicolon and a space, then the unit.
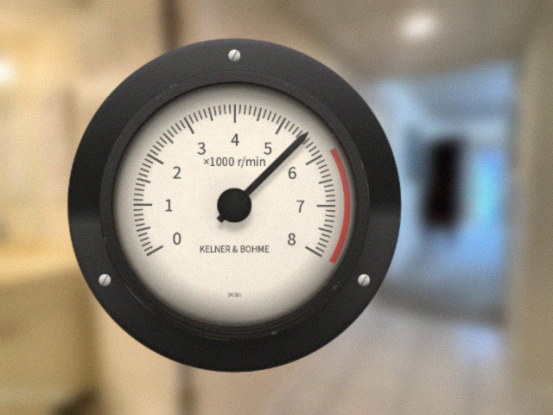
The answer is 5500; rpm
